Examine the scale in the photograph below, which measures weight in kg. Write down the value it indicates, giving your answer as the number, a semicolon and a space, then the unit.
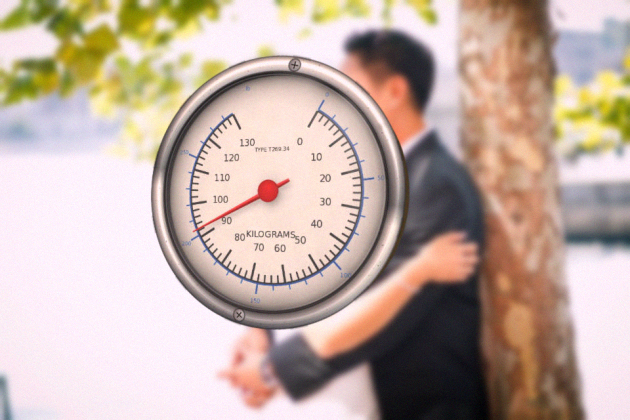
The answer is 92; kg
